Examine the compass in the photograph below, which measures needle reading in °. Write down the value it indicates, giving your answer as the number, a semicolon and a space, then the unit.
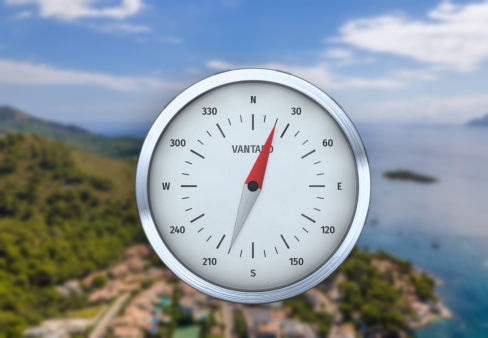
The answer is 20; °
